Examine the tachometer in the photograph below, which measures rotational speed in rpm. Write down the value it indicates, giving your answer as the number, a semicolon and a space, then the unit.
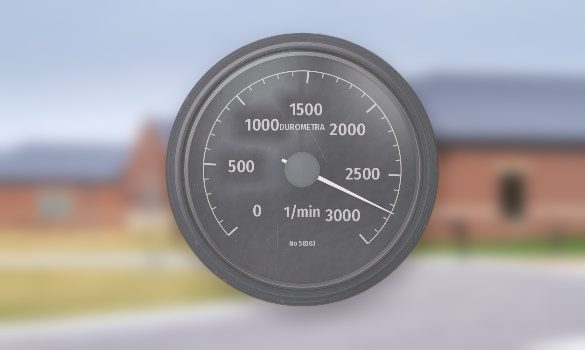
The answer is 2750; rpm
